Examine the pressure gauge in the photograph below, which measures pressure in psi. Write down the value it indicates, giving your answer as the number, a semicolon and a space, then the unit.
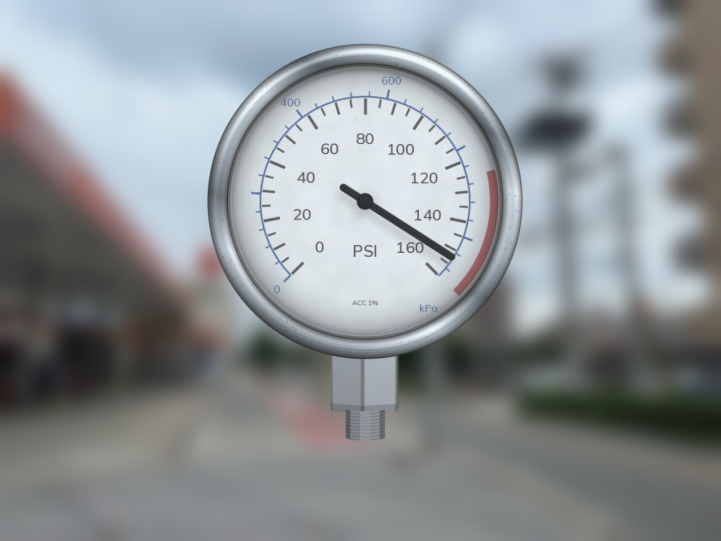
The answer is 152.5; psi
